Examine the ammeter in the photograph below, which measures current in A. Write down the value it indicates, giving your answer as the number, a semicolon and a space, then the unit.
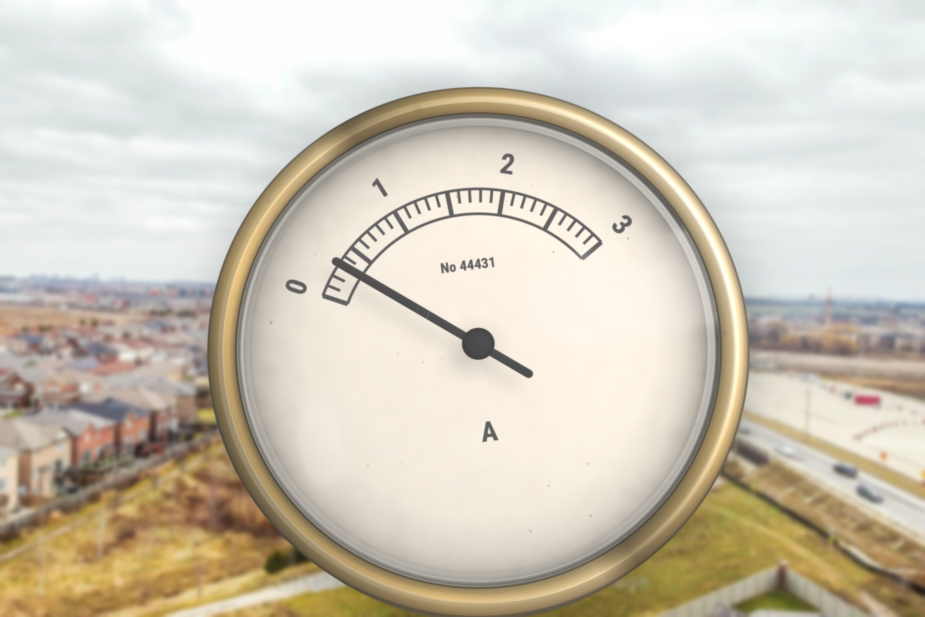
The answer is 0.3; A
